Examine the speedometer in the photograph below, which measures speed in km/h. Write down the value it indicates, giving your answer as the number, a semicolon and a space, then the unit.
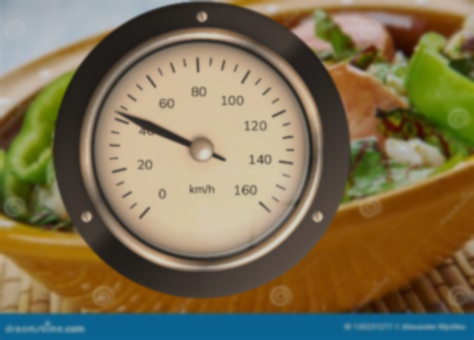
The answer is 42.5; km/h
